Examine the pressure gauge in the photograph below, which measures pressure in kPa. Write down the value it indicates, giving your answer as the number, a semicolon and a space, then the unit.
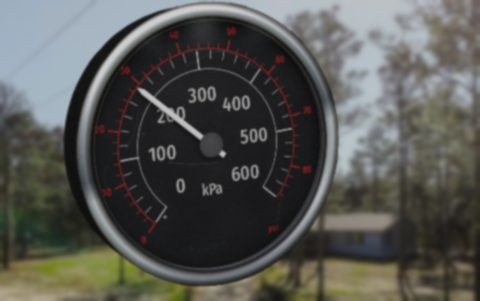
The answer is 200; kPa
